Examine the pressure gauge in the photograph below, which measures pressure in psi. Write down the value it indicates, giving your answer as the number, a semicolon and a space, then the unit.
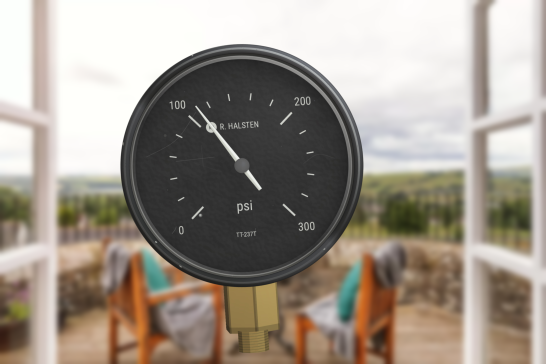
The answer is 110; psi
